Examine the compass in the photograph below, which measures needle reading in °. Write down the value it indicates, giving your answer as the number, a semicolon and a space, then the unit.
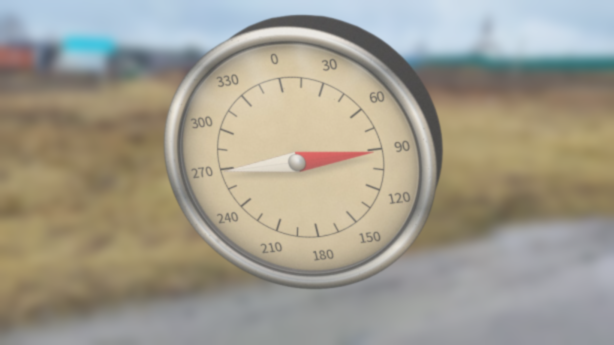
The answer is 90; °
